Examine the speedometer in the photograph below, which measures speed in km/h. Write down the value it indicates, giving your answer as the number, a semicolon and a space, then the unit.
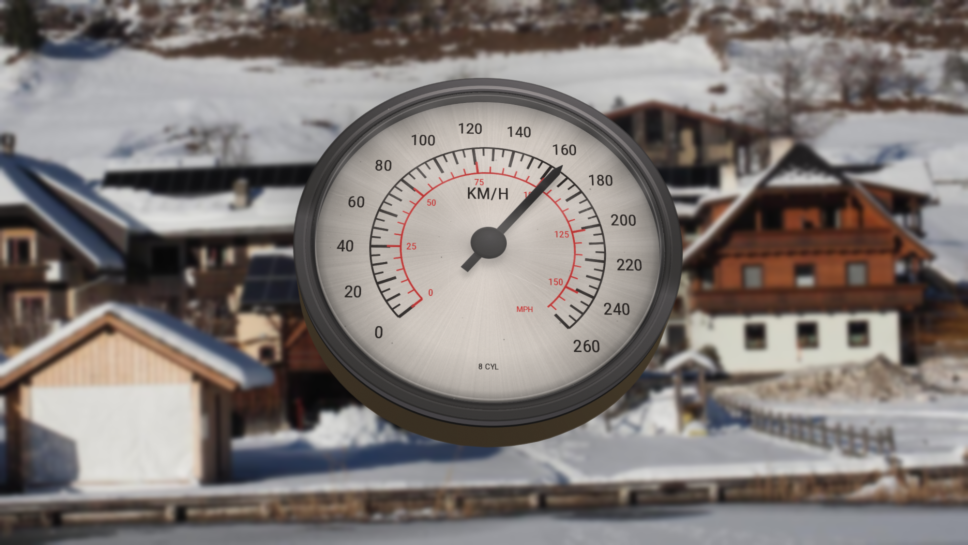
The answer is 165; km/h
